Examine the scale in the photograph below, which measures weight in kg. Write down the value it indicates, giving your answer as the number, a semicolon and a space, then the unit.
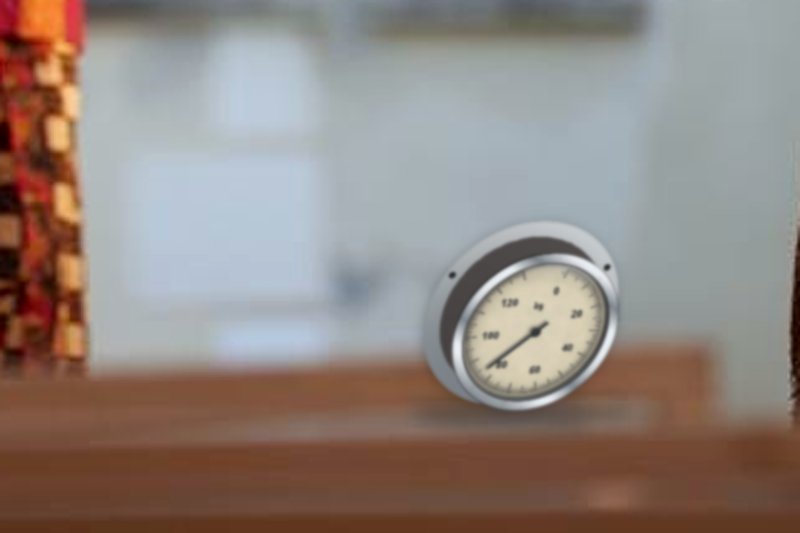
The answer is 85; kg
